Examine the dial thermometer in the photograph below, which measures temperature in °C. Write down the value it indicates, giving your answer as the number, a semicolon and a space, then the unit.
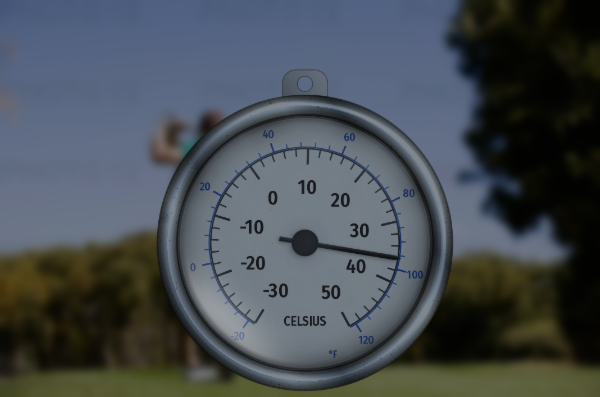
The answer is 36; °C
